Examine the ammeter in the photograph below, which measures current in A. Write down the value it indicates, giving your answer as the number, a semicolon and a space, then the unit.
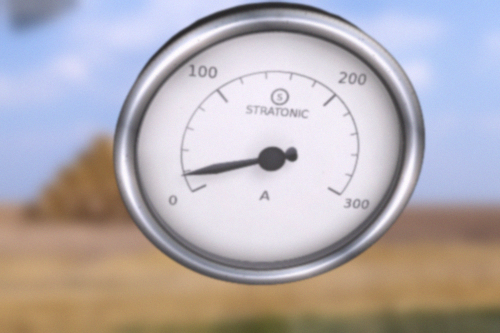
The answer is 20; A
